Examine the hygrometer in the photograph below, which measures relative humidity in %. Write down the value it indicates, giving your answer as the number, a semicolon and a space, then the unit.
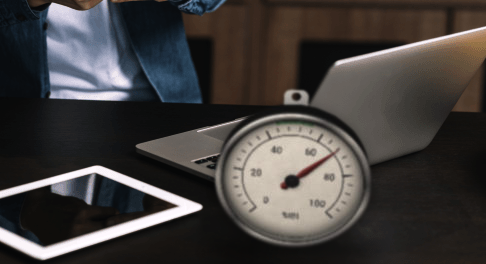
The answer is 68; %
